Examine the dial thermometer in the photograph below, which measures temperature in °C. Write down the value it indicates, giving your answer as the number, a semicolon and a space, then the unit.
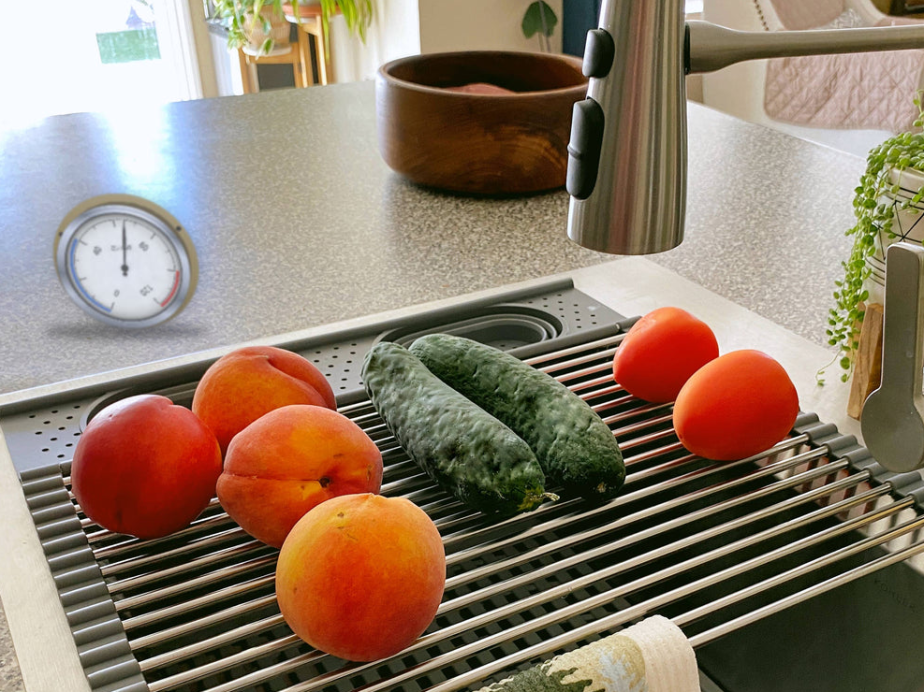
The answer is 65; °C
